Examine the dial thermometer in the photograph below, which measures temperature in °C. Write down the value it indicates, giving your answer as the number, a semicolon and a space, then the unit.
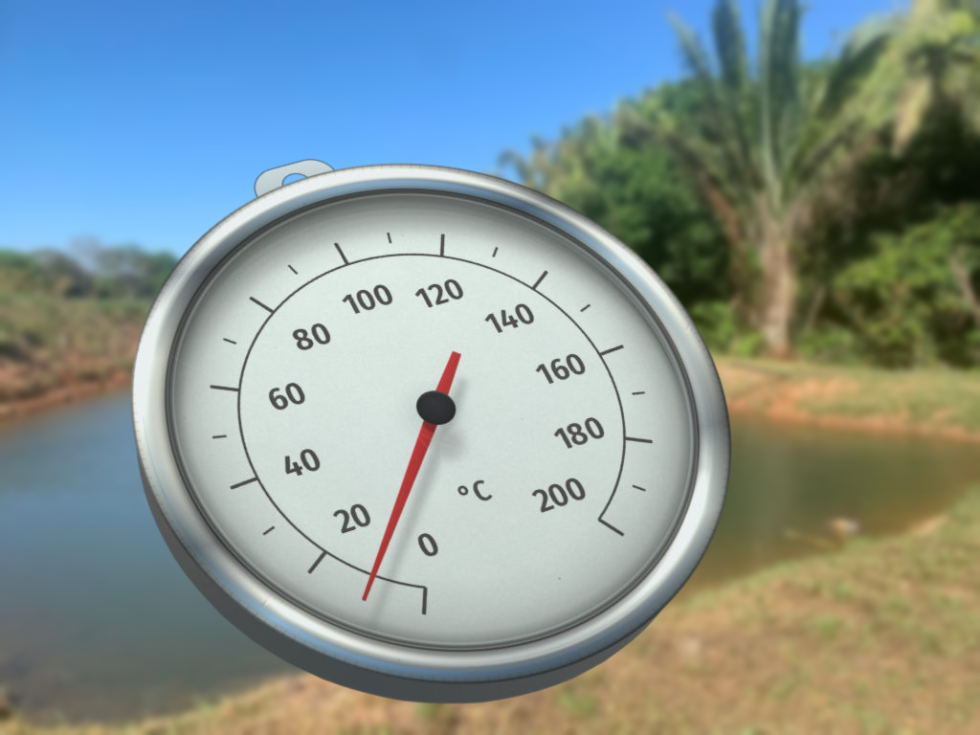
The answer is 10; °C
